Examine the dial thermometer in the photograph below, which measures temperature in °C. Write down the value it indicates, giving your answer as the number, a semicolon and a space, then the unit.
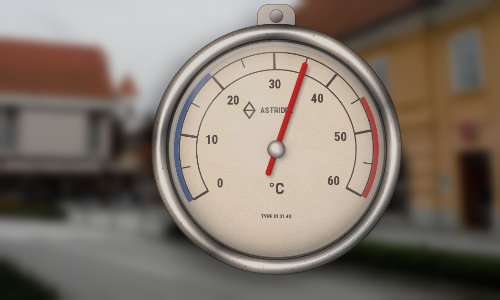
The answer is 35; °C
